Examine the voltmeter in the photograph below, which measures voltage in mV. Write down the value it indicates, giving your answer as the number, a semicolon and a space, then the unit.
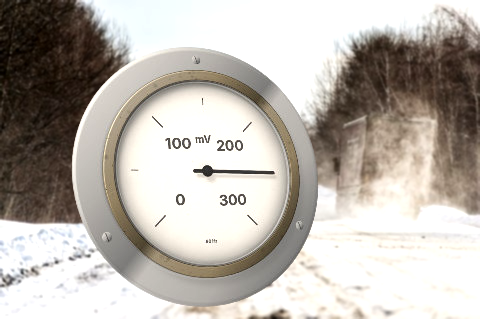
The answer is 250; mV
